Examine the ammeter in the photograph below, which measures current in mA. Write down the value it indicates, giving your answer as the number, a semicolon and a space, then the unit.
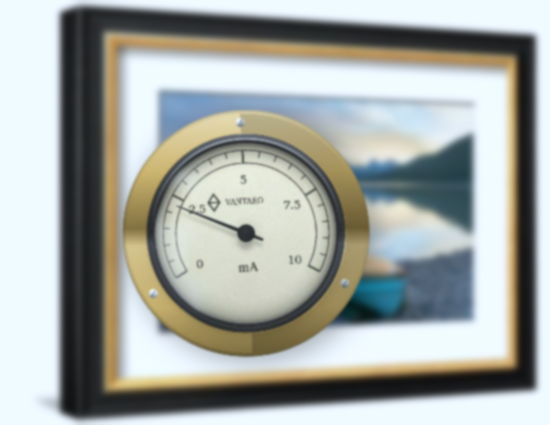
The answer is 2.25; mA
